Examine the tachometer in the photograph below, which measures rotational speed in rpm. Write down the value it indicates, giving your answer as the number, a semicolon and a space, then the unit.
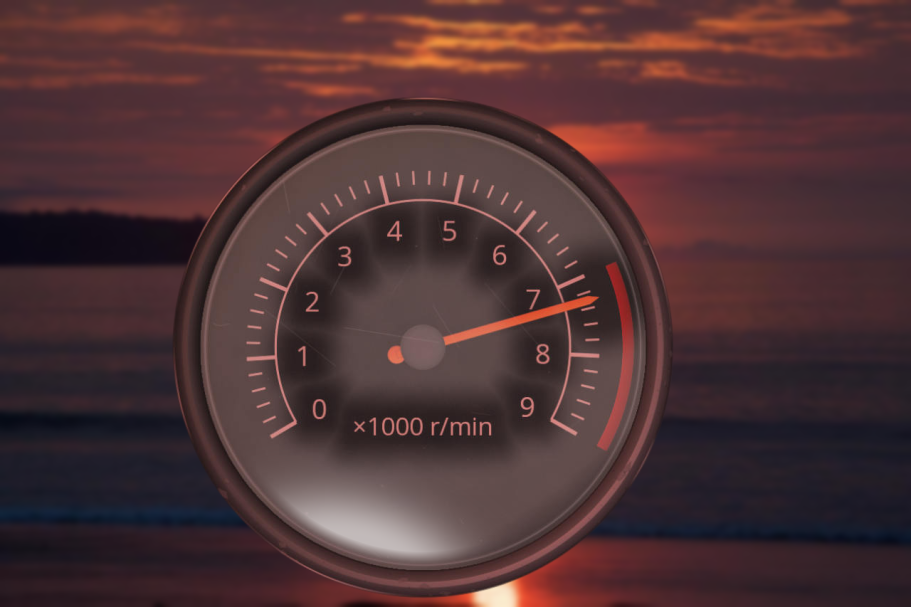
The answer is 7300; rpm
